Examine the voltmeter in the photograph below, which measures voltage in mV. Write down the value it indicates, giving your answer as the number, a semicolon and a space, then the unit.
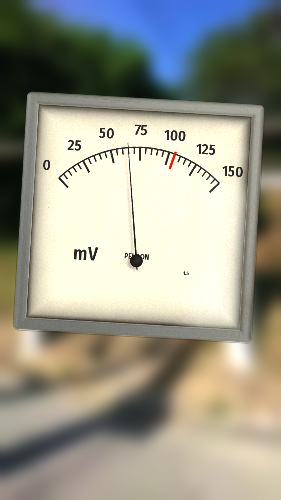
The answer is 65; mV
